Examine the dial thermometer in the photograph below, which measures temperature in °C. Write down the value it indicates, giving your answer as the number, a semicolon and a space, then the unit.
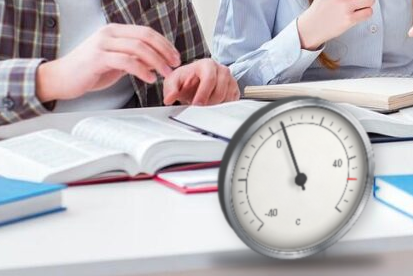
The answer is 4; °C
